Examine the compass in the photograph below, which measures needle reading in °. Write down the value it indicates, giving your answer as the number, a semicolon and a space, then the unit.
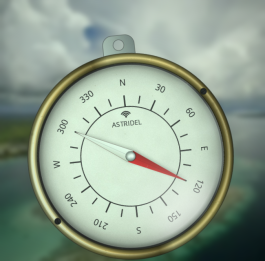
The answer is 120; °
